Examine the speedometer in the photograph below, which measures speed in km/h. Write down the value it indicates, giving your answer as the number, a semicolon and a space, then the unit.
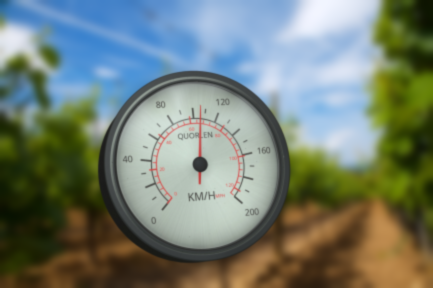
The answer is 105; km/h
